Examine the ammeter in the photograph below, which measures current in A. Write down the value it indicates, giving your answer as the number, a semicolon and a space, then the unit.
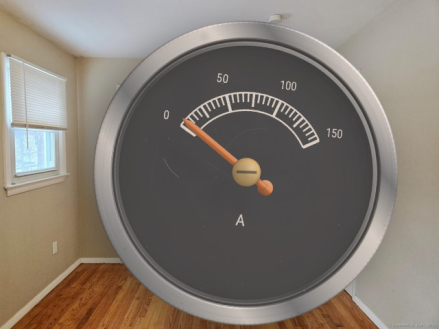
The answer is 5; A
